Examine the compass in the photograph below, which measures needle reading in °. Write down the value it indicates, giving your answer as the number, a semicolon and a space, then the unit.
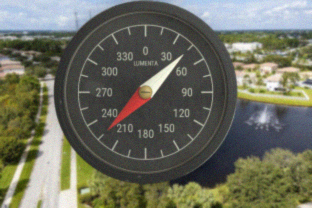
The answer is 225; °
